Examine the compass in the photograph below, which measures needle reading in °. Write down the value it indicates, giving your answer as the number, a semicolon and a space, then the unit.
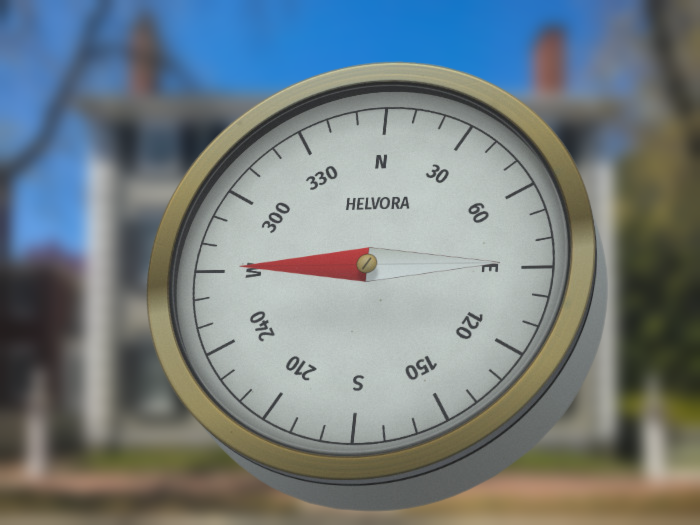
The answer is 270; °
